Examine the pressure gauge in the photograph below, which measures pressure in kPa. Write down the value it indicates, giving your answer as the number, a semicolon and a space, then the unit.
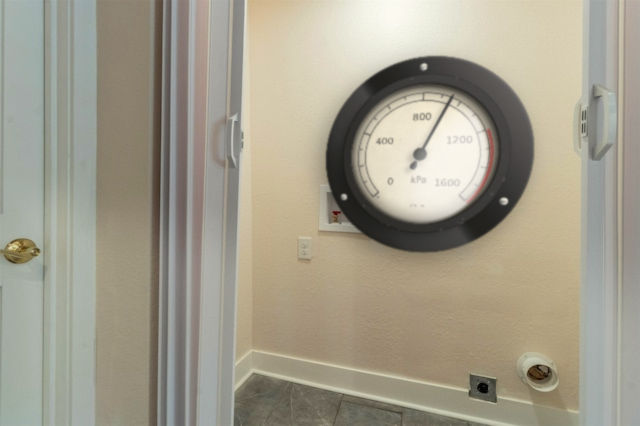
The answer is 950; kPa
